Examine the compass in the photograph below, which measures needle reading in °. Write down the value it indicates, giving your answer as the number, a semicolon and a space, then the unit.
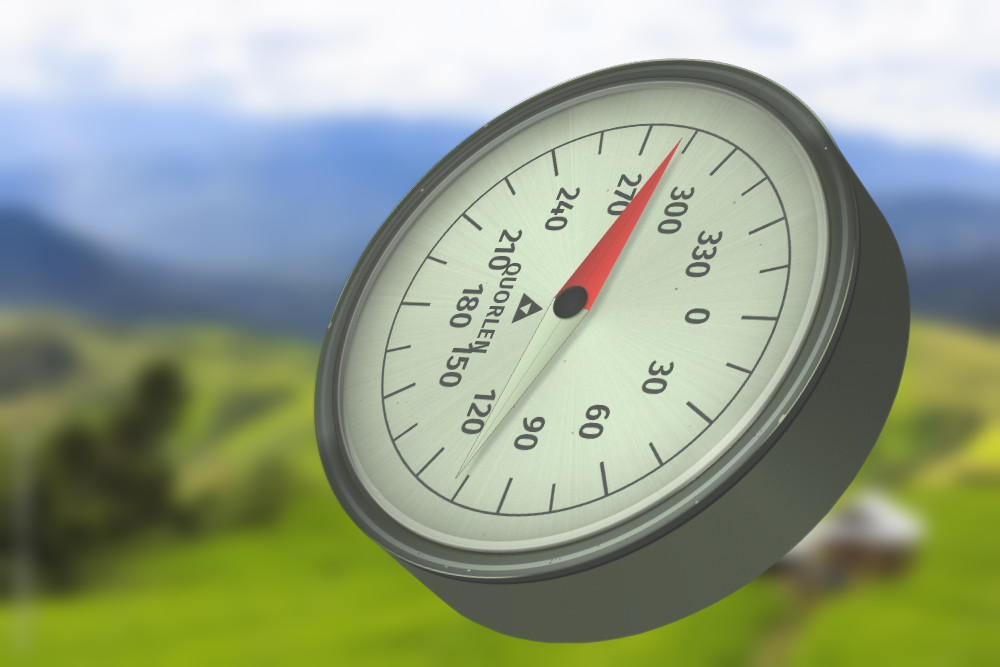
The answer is 285; °
